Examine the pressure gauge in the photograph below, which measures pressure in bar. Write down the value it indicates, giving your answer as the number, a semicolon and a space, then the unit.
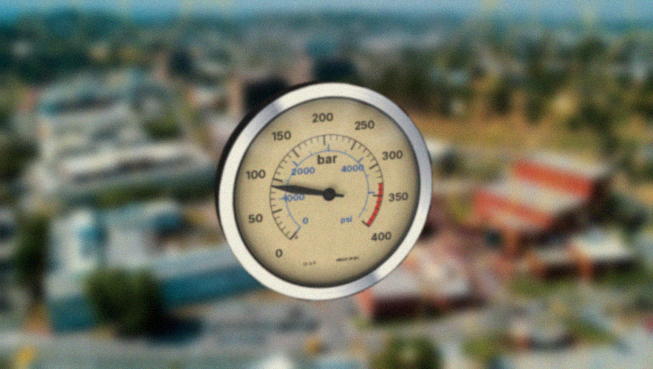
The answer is 90; bar
